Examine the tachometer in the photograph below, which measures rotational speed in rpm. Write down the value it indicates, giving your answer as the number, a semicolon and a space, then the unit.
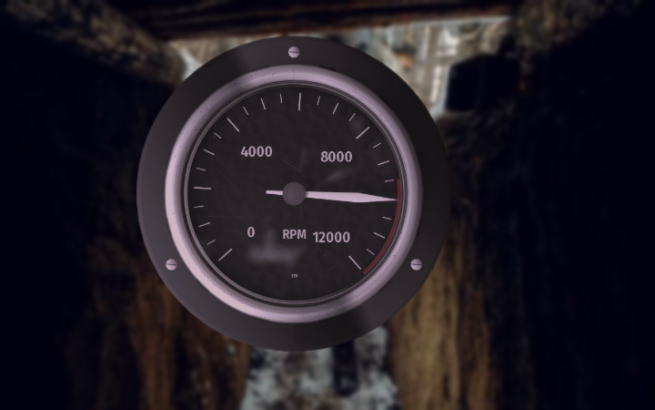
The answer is 10000; rpm
